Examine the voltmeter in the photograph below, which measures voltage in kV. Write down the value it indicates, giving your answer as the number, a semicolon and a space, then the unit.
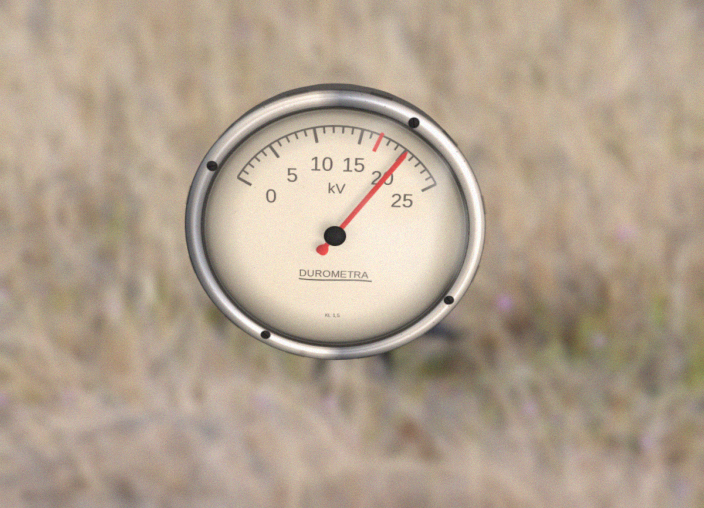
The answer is 20; kV
